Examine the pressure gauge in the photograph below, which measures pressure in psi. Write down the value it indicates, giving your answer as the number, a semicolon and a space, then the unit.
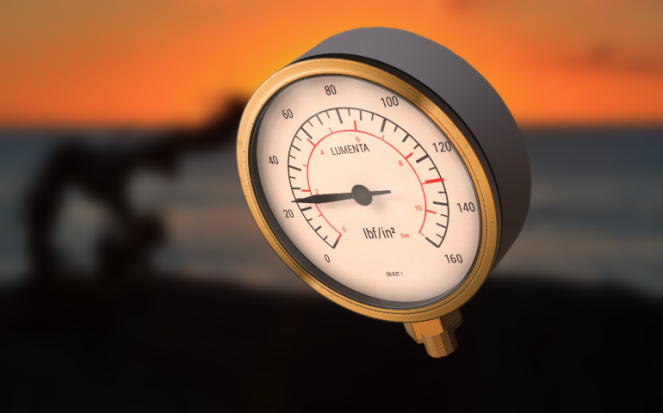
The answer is 25; psi
